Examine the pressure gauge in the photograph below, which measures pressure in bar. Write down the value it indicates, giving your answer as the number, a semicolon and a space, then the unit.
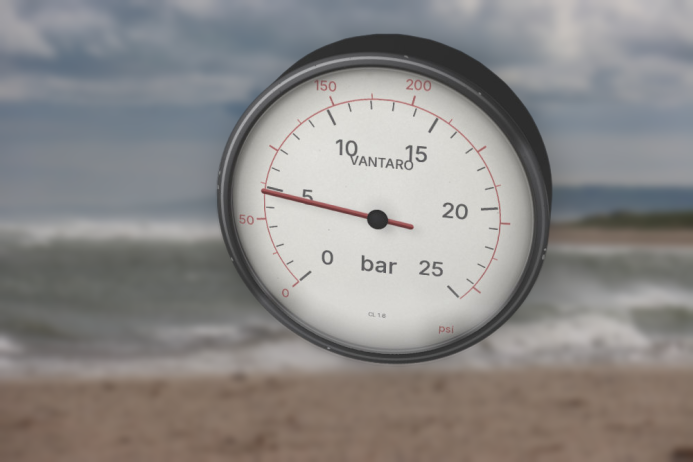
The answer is 5; bar
